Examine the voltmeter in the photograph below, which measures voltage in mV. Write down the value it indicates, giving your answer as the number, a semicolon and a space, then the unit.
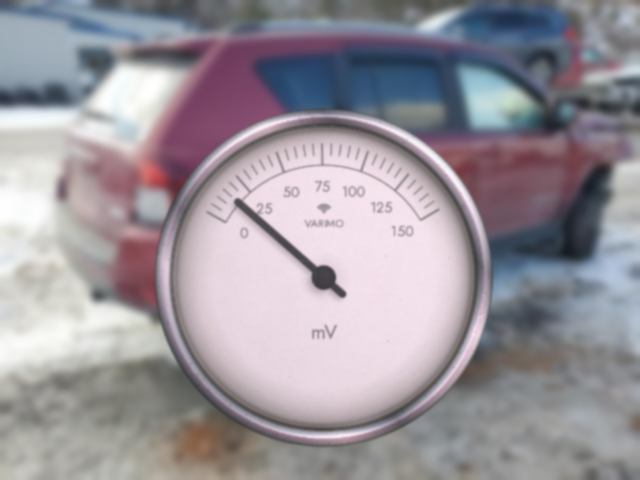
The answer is 15; mV
